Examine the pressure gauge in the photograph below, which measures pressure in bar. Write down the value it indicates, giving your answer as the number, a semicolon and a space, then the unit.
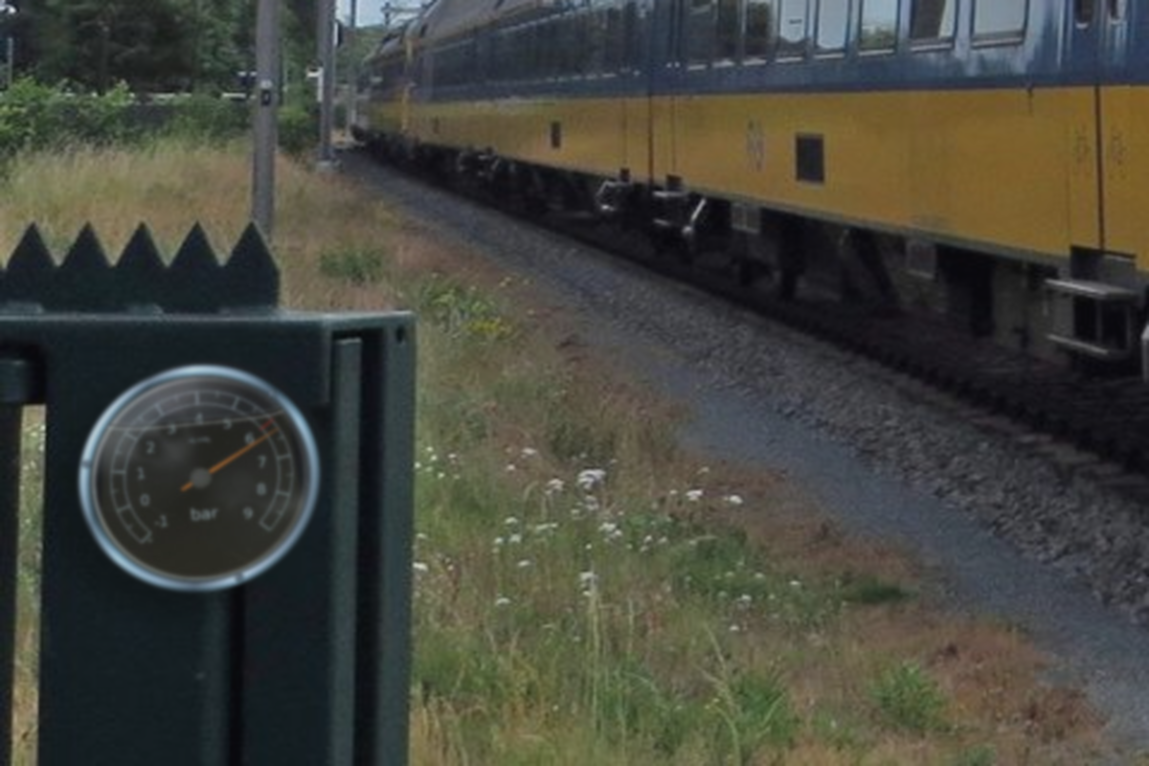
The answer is 6.25; bar
